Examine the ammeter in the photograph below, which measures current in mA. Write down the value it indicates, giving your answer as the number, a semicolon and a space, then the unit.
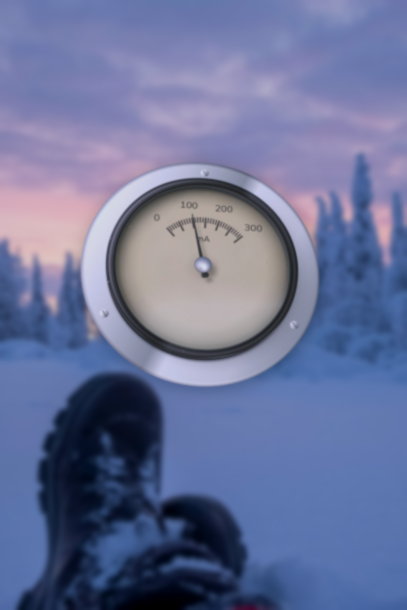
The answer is 100; mA
